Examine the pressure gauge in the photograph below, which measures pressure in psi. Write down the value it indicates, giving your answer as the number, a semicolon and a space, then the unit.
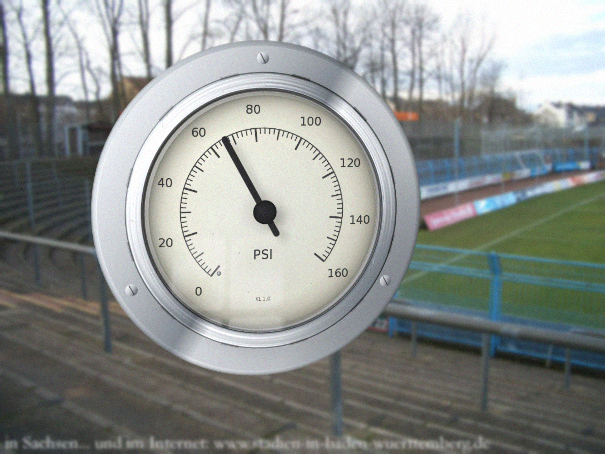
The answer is 66; psi
